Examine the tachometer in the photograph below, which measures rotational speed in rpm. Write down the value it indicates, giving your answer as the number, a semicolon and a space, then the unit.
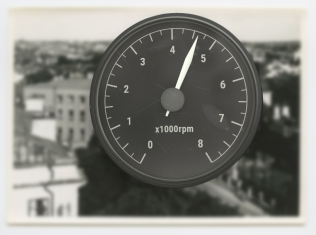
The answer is 4625; rpm
